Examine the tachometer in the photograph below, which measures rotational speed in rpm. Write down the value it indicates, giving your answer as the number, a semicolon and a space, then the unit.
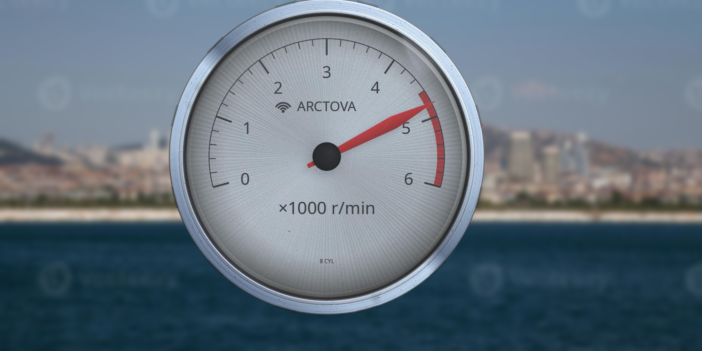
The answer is 4800; rpm
